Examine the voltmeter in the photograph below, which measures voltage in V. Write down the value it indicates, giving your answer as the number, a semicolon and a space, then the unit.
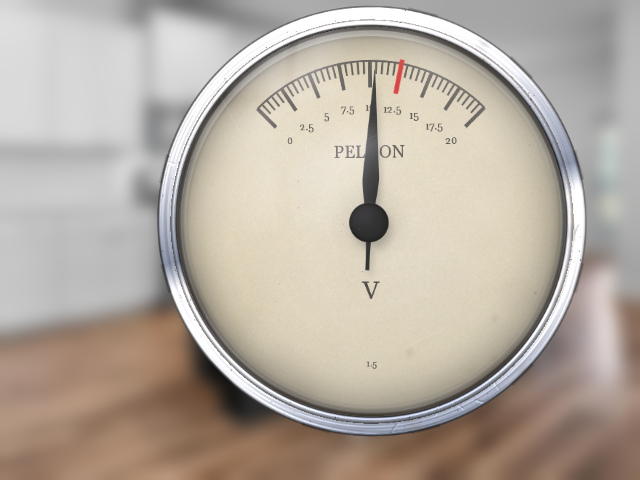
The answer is 10.5; V
